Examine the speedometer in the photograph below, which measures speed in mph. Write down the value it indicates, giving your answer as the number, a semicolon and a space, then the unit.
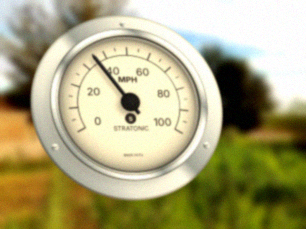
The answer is 35; mph
